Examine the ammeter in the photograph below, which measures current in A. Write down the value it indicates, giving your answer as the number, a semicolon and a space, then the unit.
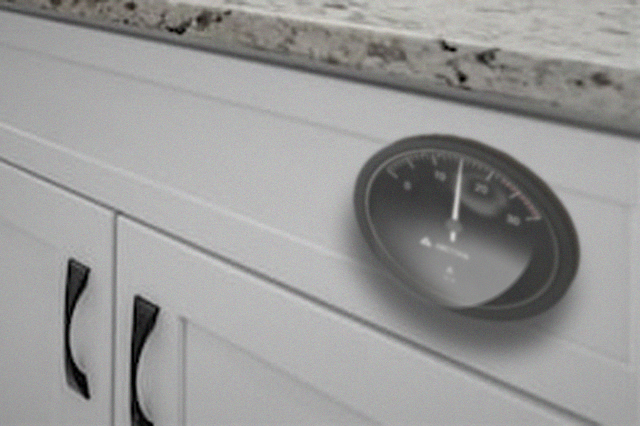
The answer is 15; A
